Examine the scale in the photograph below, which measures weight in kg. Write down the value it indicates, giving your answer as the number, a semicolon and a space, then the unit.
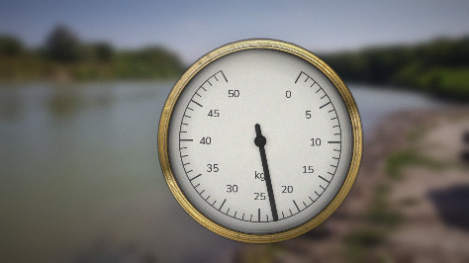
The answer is 23; kg
